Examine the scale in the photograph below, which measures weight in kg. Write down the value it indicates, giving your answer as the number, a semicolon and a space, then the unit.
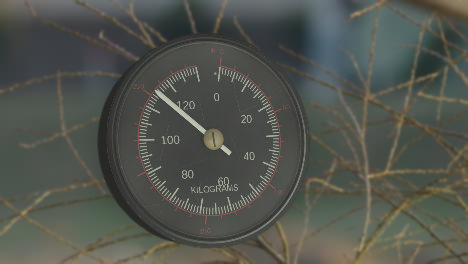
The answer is 115; kg
